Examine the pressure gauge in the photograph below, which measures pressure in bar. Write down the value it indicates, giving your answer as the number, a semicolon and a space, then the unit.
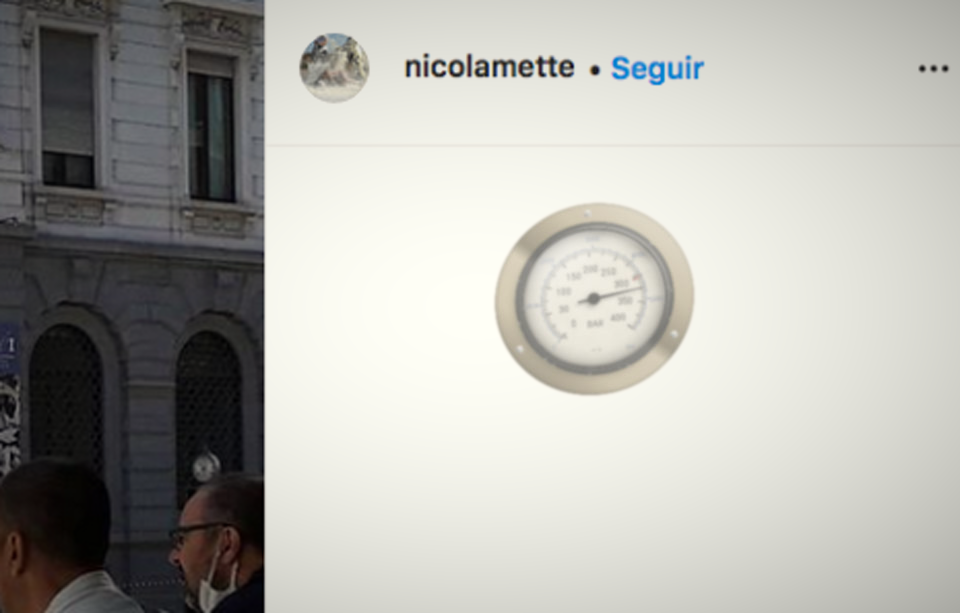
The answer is 325; bar
